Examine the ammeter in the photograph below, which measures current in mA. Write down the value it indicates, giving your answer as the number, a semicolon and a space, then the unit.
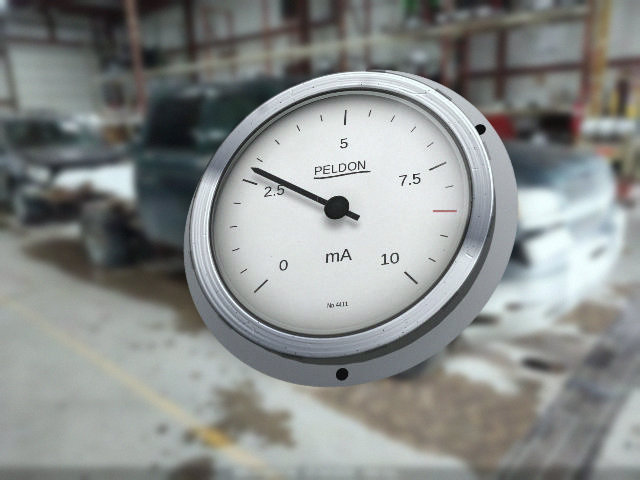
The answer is 2.75; mA
